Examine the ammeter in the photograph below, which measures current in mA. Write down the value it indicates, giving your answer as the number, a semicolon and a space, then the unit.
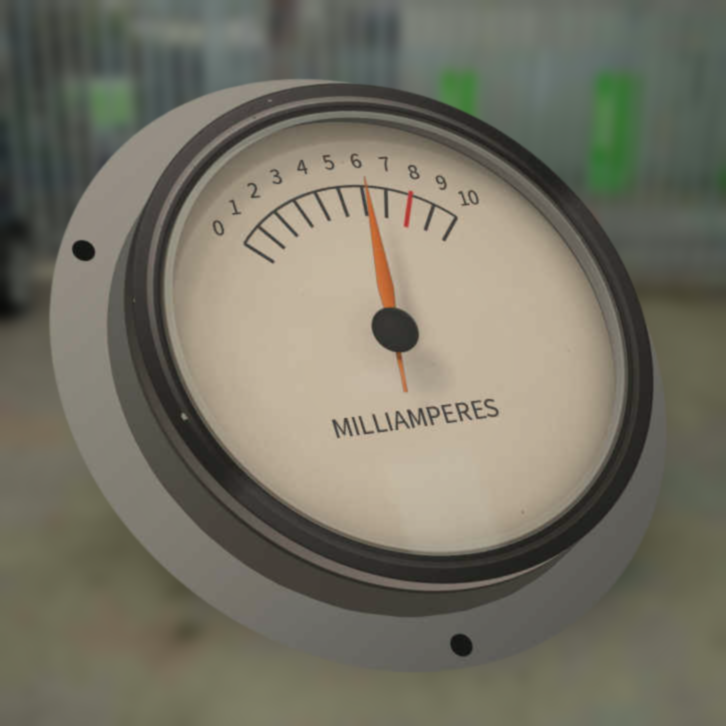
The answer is 6; mA
